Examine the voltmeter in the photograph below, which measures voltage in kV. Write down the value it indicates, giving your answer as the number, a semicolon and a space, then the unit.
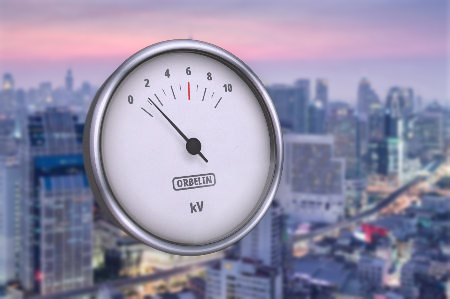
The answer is 1; kV
